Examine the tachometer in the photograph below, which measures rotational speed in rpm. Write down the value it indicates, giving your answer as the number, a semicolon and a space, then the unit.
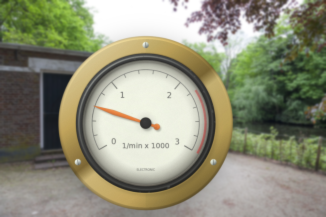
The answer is 600; rpm
